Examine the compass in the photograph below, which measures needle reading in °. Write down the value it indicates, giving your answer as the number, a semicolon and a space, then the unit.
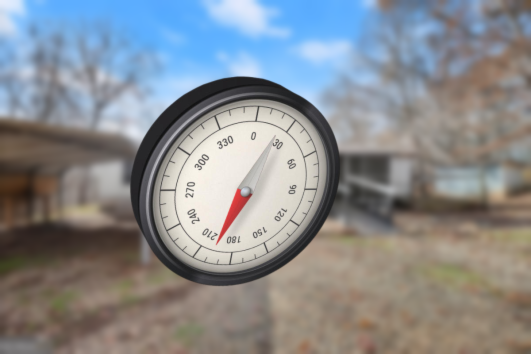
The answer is 200; °
